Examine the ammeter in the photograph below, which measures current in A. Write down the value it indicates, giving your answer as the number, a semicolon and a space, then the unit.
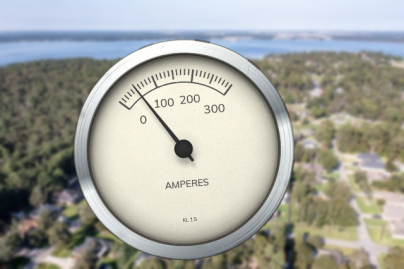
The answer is 50; A
